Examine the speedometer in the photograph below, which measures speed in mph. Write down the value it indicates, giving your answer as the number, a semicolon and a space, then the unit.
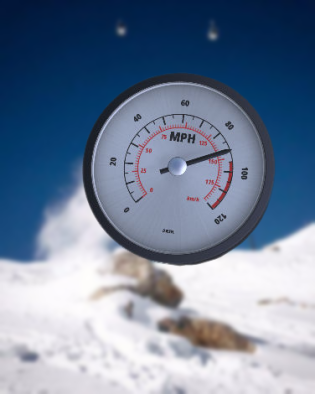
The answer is 90; mph
